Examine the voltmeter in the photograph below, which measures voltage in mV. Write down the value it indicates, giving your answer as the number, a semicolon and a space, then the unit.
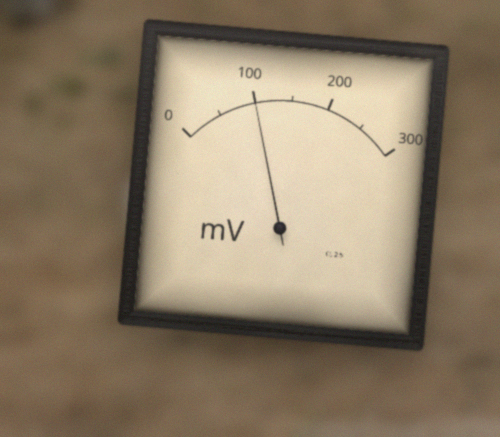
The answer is 100; mV
